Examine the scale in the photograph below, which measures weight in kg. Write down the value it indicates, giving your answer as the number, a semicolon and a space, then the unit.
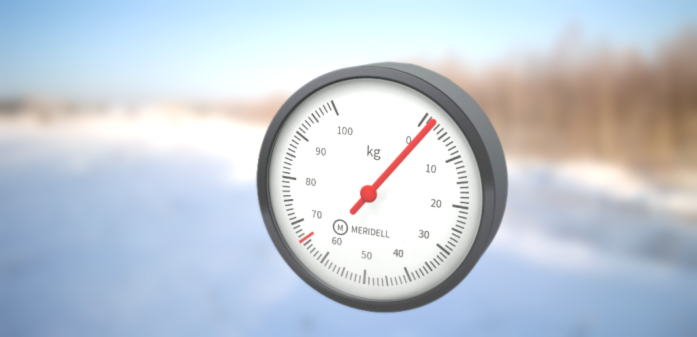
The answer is 2; kg
